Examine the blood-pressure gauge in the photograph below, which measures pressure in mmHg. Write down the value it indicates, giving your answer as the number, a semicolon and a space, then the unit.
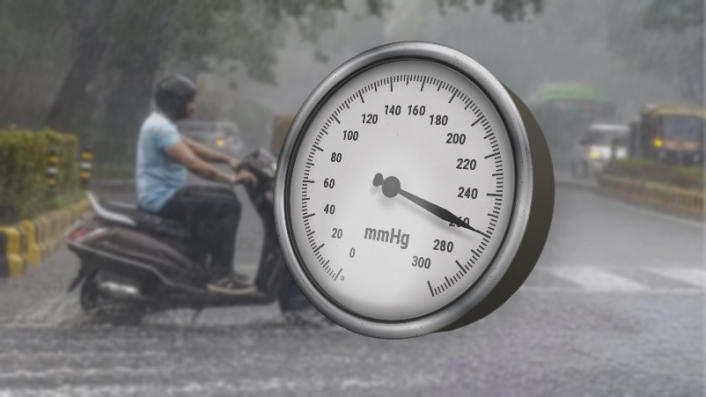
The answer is 260; mmHg
